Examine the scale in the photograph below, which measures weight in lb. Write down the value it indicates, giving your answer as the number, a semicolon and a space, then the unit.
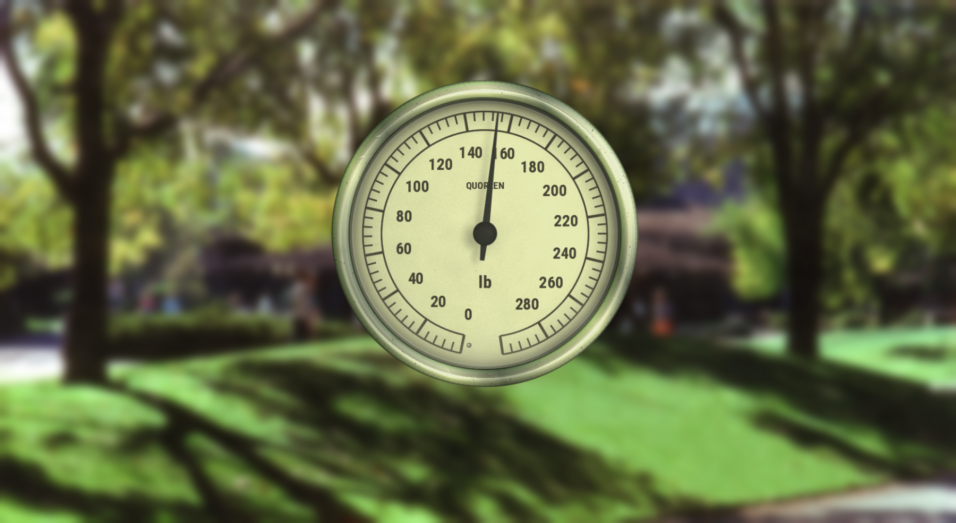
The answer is 154; lb
